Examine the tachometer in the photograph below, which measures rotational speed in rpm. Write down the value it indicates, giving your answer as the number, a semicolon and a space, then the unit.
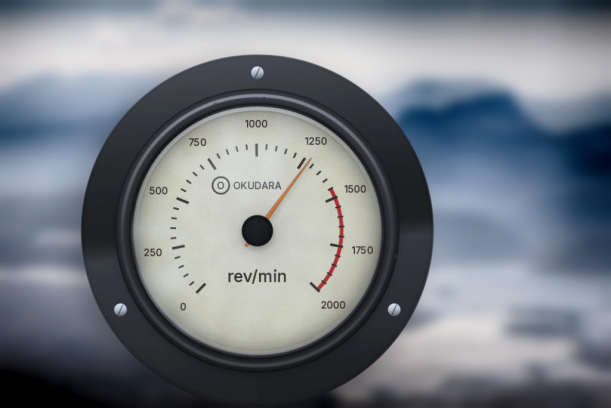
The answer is 1275; rpm
